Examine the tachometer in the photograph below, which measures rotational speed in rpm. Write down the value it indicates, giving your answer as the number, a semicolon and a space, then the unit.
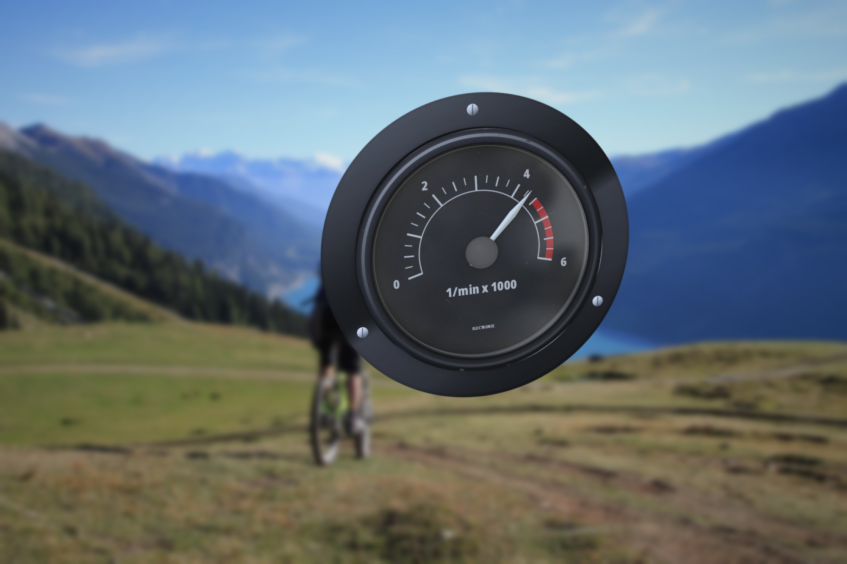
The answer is 4250; rpm
